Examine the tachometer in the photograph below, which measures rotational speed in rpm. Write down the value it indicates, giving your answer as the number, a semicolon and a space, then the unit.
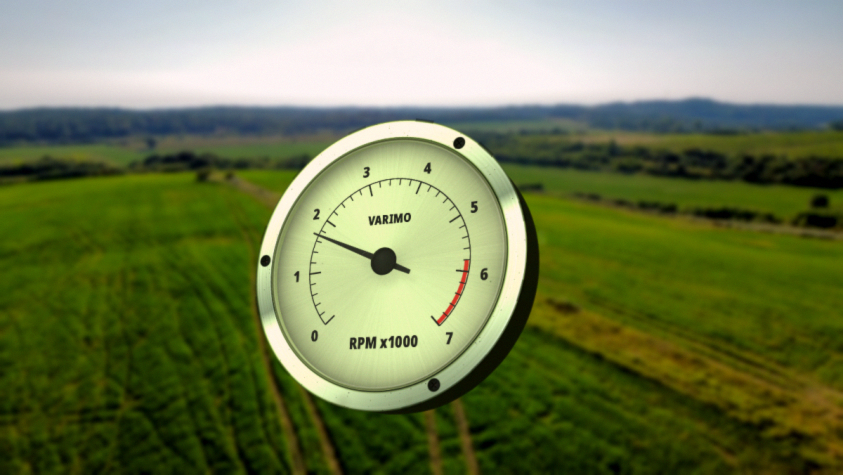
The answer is 1700; rpm
